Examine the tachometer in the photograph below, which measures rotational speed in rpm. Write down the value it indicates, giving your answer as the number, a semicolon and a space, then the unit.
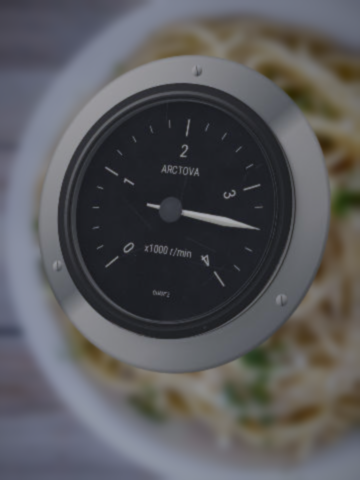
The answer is 3400; rpm
